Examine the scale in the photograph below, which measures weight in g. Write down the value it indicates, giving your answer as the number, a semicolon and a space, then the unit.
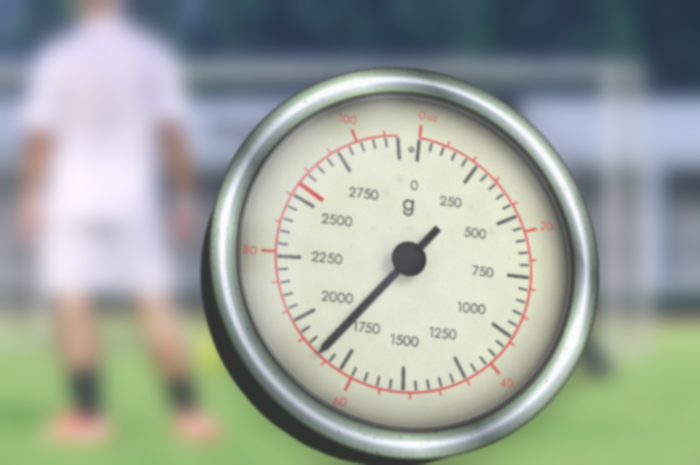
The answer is 1850; g
